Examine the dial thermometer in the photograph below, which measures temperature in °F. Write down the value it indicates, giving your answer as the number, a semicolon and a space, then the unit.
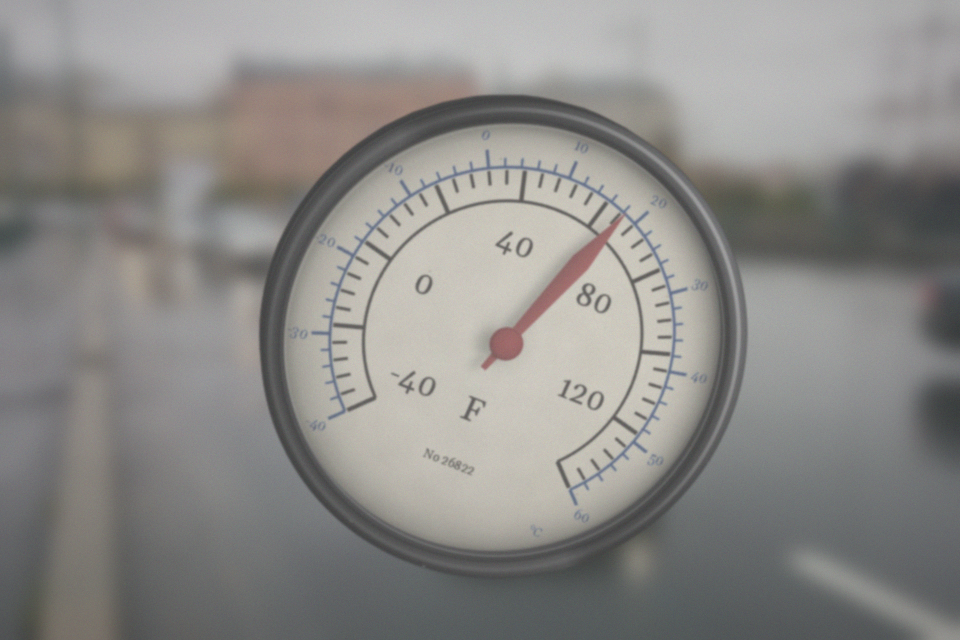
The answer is 64; °F
